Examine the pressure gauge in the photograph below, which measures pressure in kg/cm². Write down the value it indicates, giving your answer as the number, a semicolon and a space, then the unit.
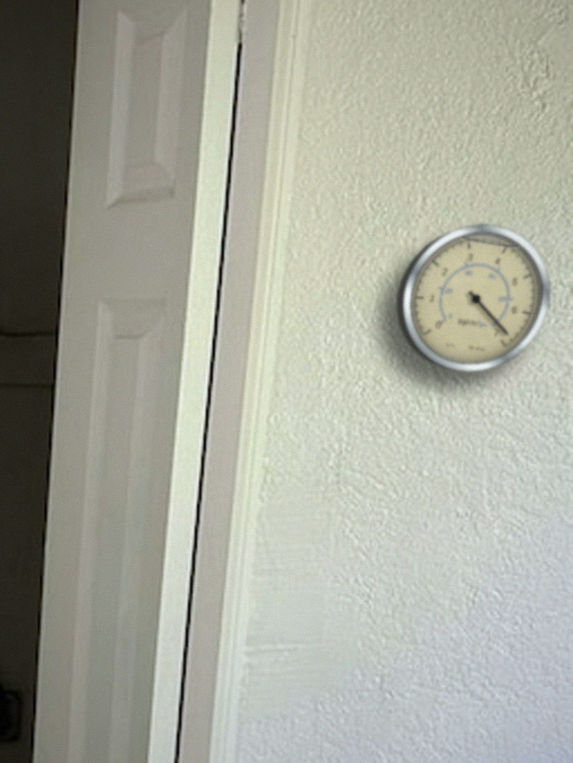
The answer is 6.8; kg/cm²
